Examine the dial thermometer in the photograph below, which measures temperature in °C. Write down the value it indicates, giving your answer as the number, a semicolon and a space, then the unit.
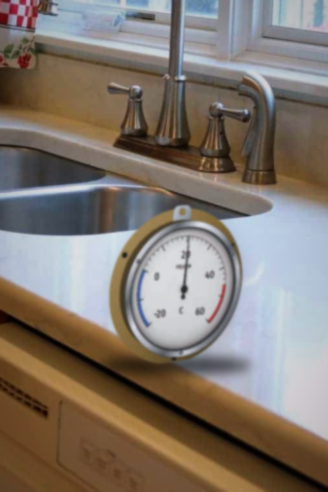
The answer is 20; °C
